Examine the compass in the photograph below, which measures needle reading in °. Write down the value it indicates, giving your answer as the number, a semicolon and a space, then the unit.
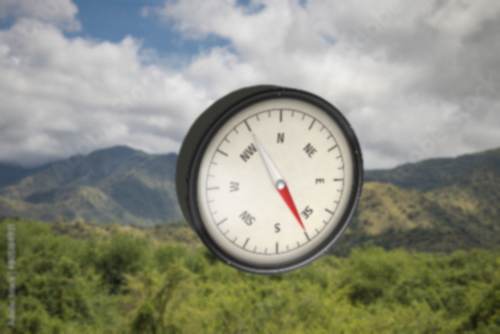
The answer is 150; °
